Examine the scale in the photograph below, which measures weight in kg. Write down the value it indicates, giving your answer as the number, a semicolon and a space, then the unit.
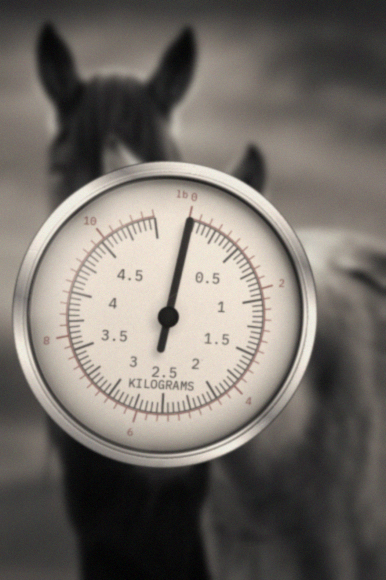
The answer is 0; kg
